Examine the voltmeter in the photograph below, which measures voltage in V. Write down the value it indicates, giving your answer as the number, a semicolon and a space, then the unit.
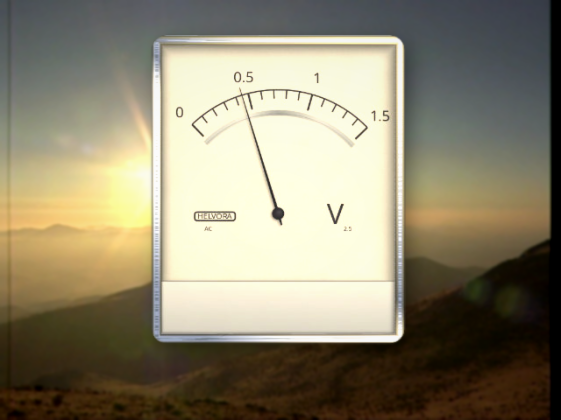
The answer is 0.45; V
